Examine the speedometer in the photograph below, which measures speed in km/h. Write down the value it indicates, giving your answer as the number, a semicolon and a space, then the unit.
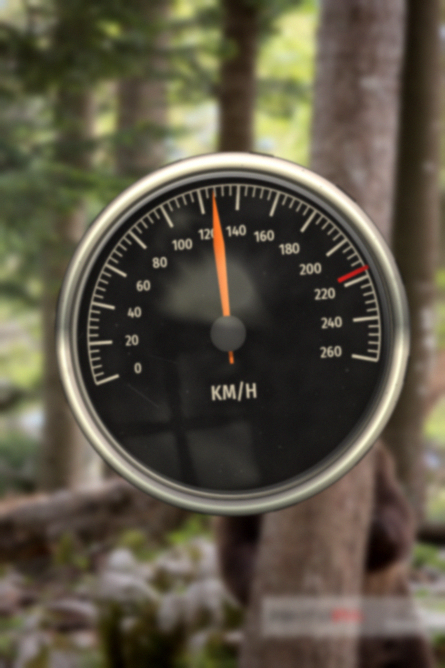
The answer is 128; km/h
